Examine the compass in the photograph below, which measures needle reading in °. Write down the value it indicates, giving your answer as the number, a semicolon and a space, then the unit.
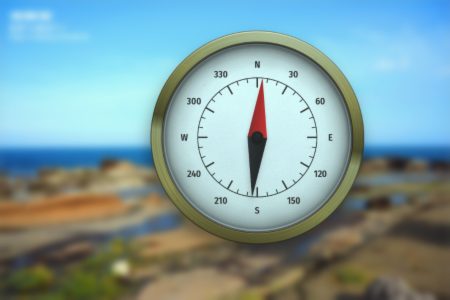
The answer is 5; °
